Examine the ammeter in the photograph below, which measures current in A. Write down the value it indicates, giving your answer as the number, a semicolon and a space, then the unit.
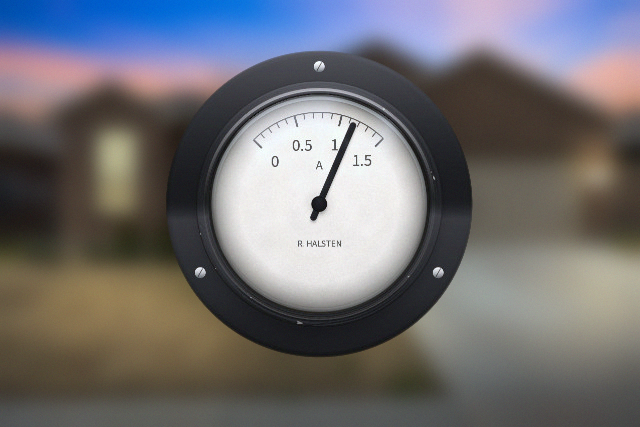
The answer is 1.15; A
